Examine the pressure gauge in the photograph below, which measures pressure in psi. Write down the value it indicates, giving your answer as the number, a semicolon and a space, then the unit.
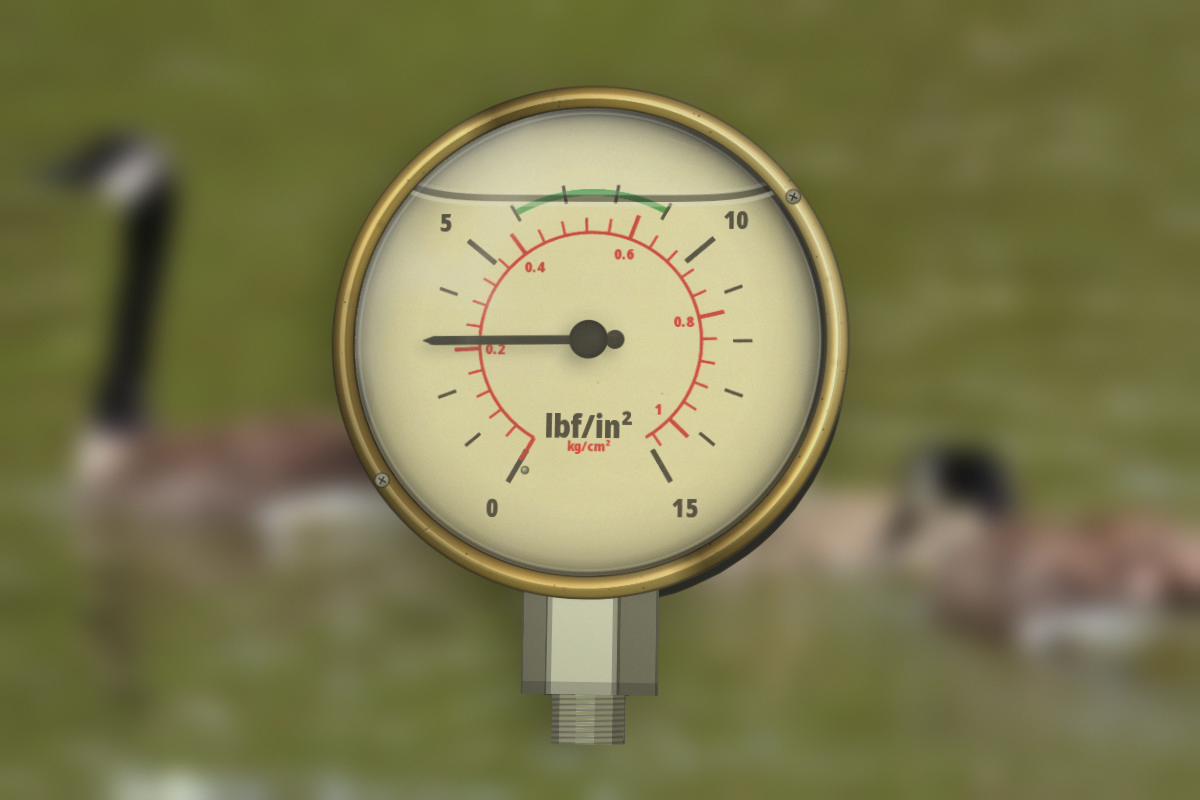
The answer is 3; psi
